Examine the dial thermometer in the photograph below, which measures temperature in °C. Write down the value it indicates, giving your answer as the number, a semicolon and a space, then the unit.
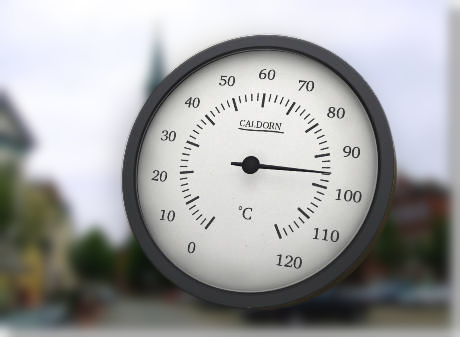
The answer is 96; °C
